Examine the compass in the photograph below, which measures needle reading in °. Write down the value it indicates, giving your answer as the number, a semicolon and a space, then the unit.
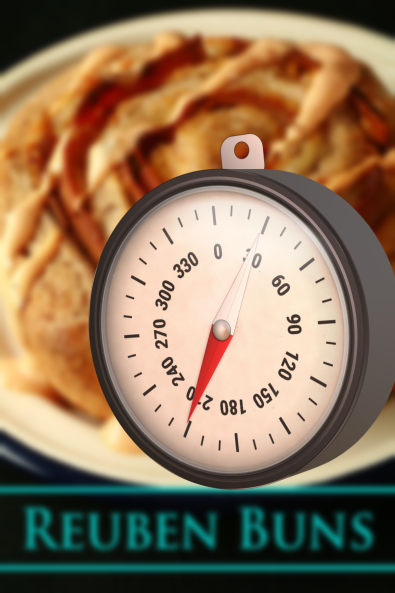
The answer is 210; °
